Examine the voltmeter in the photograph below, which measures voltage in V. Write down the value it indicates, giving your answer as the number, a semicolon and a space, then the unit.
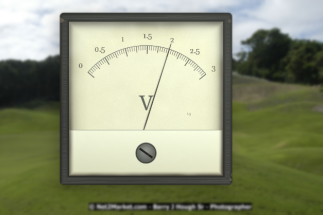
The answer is 2; V
